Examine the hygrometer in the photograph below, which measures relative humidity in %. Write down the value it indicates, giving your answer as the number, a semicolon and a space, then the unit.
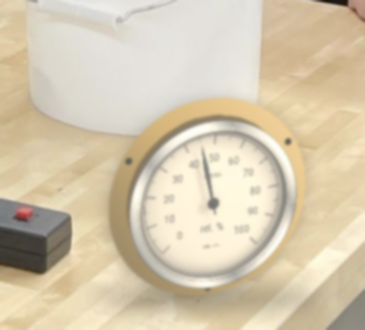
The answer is 45; %
